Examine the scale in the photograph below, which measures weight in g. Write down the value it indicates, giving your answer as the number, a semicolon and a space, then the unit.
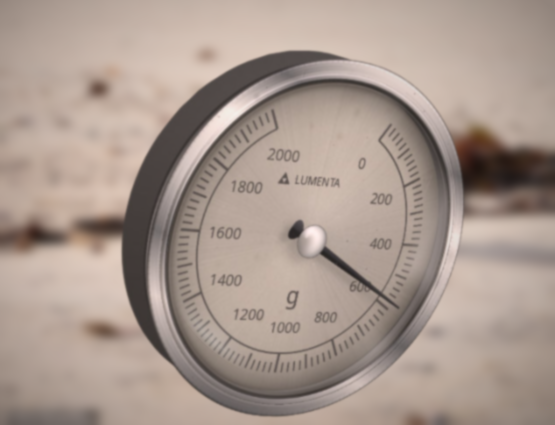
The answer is 580; g
